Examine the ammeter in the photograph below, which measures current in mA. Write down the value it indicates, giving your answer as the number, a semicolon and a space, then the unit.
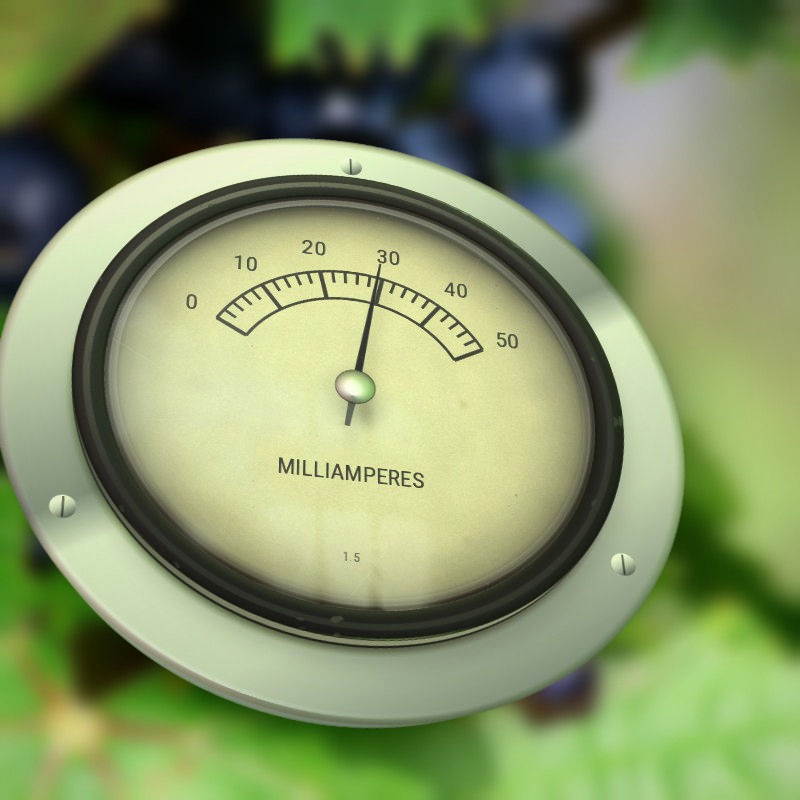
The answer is 29; mA
